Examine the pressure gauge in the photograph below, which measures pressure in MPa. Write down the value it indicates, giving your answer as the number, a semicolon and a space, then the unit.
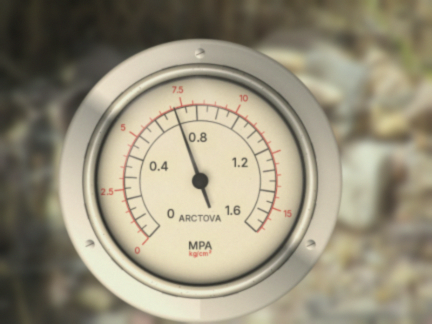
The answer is 0.7; MPa
